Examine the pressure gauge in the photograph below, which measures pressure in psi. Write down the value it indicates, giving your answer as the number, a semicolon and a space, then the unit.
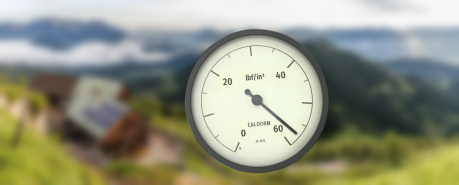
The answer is 57.5; psi
